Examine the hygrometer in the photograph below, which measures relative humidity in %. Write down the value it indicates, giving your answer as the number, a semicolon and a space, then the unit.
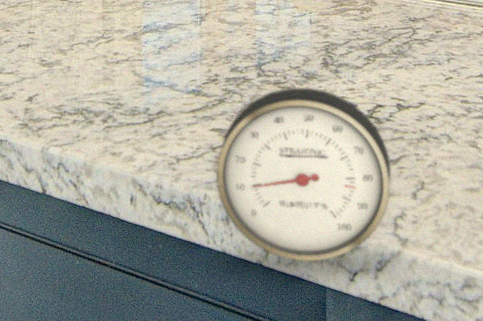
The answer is 10; %
